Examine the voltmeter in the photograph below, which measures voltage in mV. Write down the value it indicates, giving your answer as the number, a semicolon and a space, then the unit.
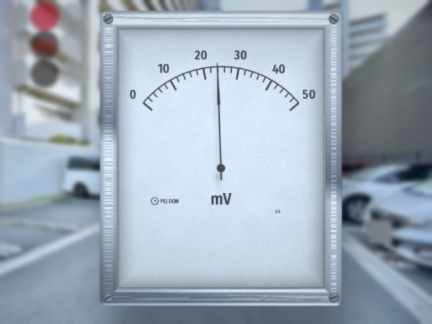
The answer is 24; mV
